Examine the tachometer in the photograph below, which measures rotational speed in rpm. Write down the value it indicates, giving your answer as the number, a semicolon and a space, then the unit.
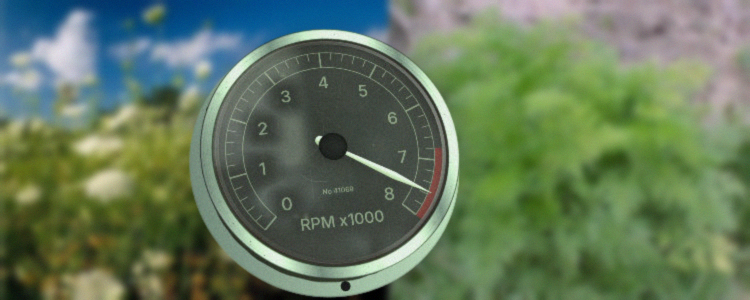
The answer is 7600; rpm
